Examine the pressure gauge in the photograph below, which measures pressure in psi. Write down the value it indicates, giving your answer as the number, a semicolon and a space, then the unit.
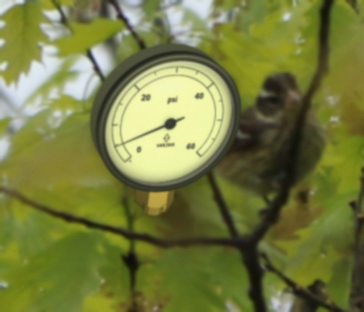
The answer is 5; psi
